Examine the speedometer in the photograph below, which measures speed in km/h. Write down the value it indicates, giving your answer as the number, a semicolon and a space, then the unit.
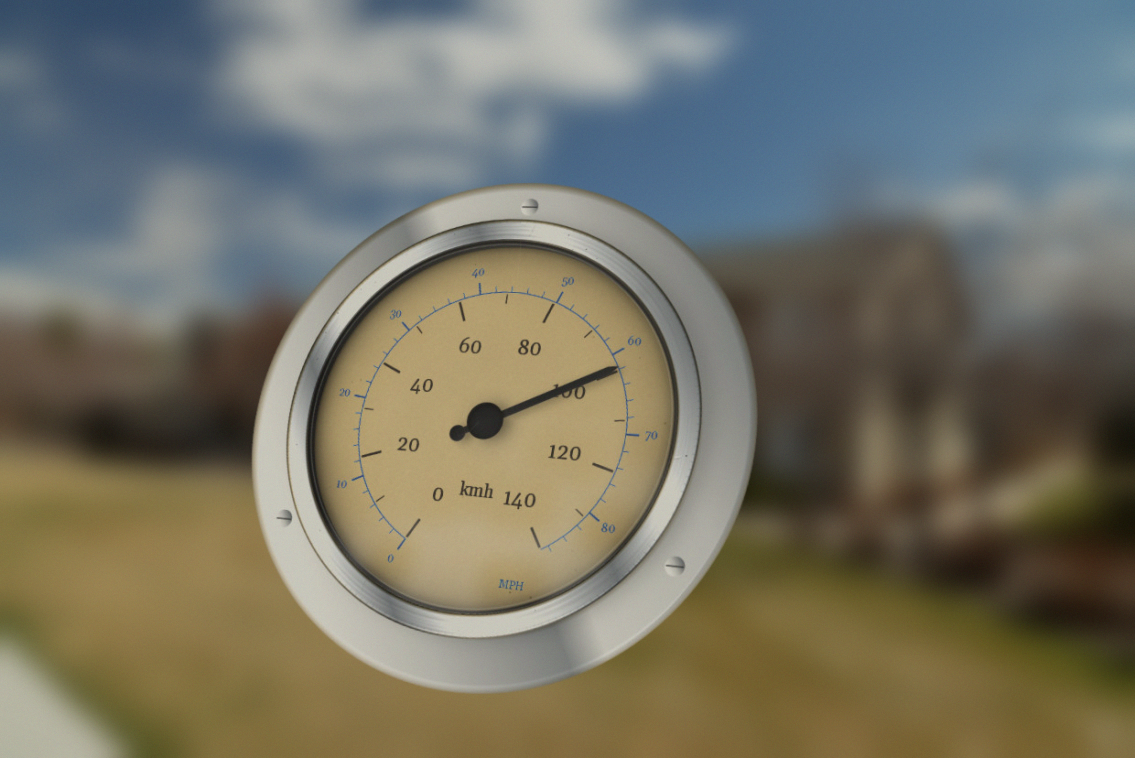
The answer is 100; km/h
